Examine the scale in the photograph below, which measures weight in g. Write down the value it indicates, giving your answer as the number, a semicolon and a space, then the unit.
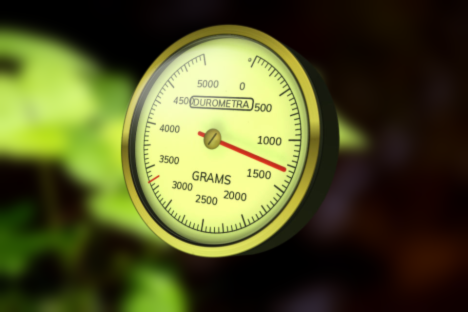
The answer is 1300; g
